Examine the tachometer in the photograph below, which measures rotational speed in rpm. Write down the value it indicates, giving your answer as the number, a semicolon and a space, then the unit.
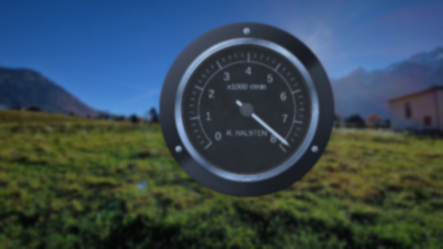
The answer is 7800; rpm
